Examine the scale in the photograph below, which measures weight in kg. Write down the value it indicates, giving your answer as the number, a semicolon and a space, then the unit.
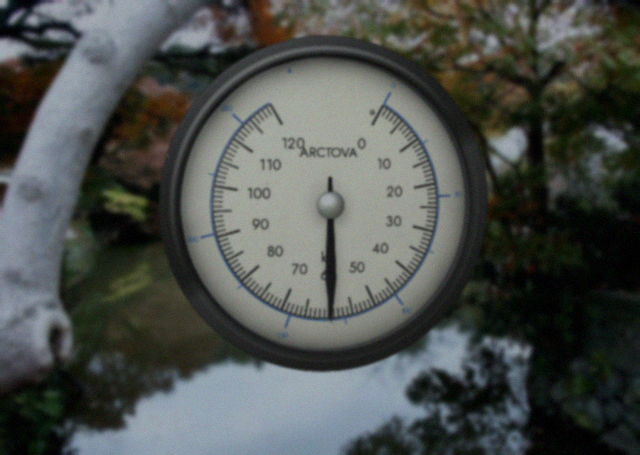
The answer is 60; kg
